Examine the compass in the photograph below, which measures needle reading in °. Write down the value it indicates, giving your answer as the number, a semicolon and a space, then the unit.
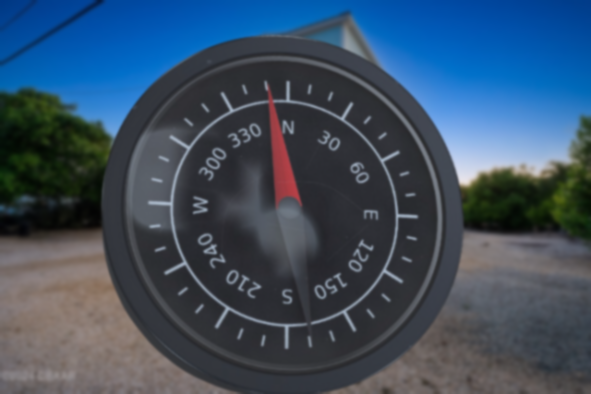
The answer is 350; °
